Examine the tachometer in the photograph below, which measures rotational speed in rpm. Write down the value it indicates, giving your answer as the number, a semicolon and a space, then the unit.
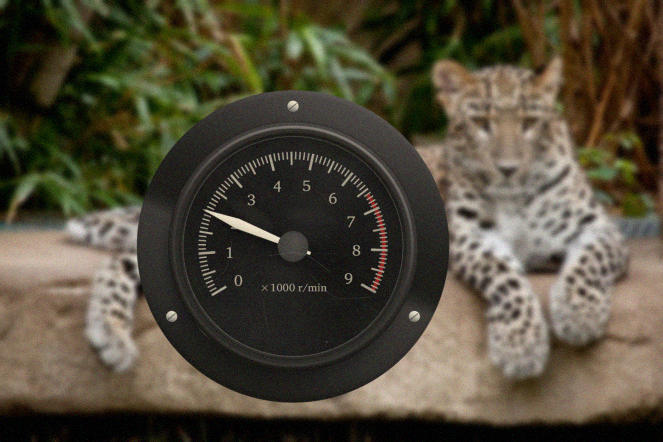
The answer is 2000; rpm
